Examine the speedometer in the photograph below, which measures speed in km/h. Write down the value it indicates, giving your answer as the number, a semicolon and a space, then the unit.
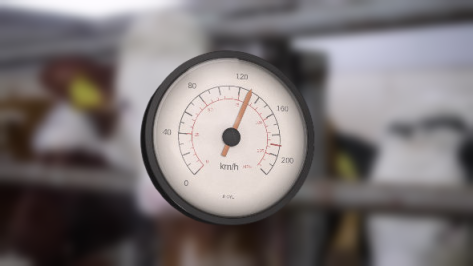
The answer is 130; km/h
